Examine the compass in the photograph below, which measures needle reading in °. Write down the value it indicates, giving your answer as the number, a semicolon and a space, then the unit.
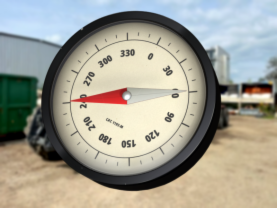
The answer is 240; °
